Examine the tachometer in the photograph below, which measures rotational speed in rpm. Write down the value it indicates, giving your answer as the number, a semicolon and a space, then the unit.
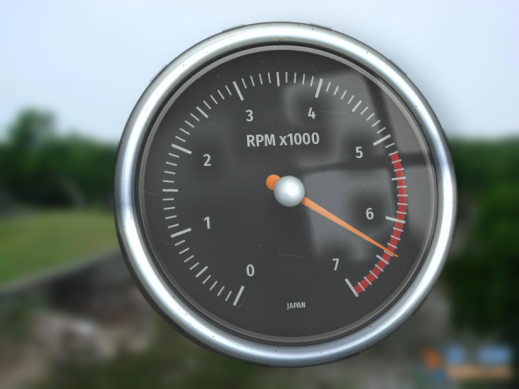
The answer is 6400; rpm
